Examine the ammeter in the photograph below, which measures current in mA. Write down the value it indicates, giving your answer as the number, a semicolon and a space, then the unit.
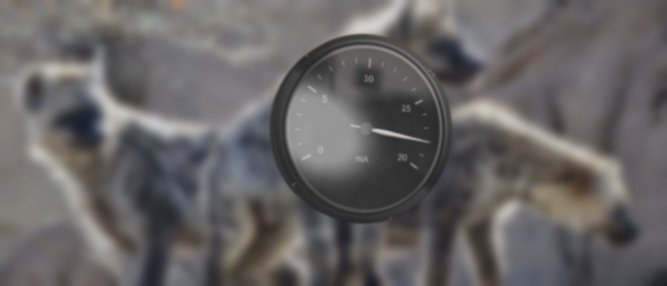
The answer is 18; mA
